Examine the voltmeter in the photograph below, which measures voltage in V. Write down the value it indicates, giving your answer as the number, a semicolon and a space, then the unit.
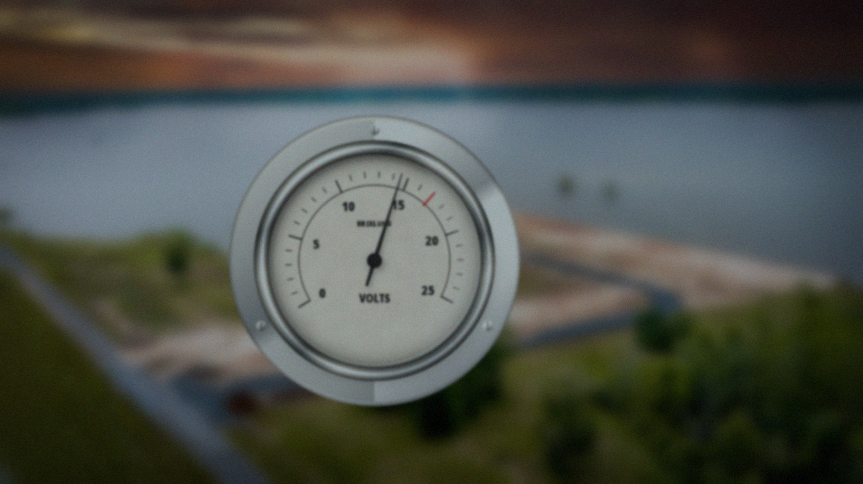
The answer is 14.5; V
